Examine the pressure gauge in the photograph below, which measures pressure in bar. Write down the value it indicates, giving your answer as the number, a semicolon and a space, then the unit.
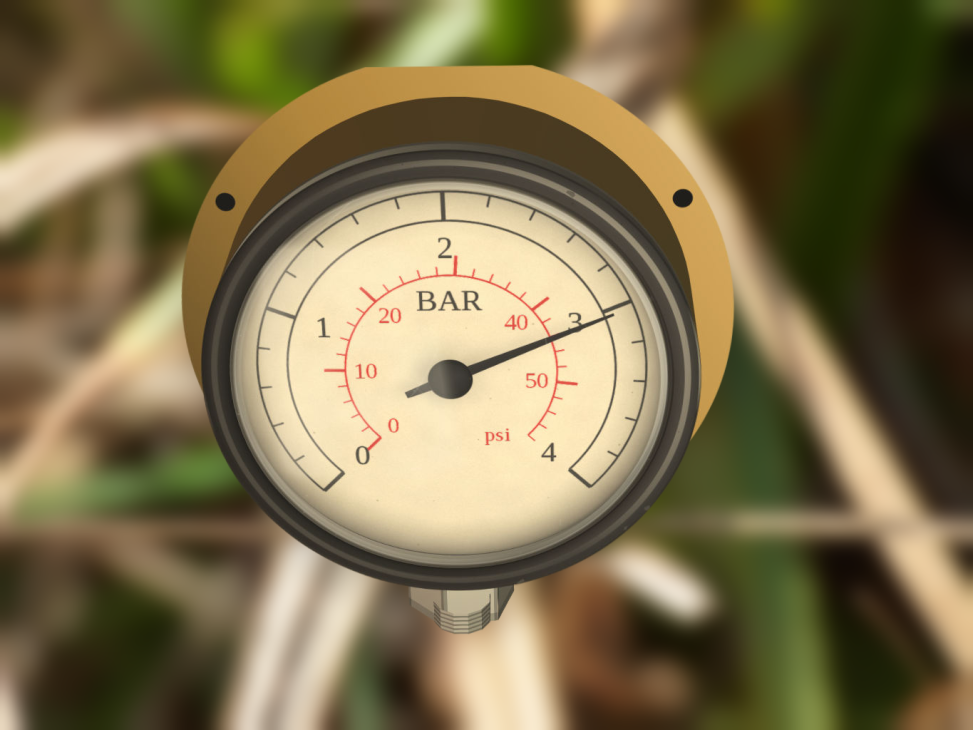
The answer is 3; bar
